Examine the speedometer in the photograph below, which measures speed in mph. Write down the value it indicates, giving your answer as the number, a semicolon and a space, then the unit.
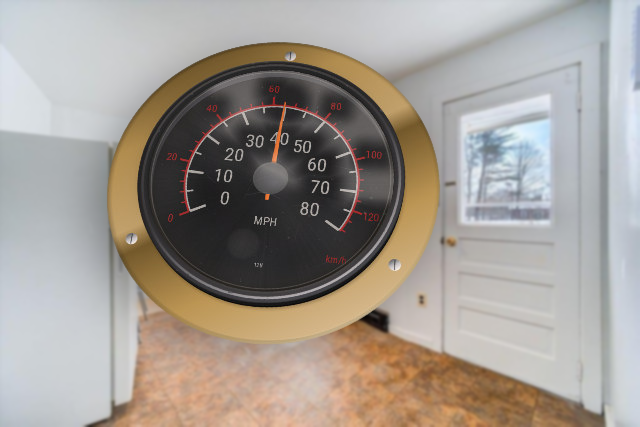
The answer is 40; mph
